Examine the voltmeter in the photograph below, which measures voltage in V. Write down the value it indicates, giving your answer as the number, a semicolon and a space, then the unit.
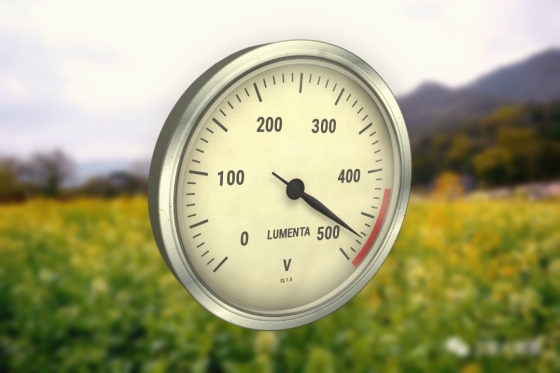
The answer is 475; V
